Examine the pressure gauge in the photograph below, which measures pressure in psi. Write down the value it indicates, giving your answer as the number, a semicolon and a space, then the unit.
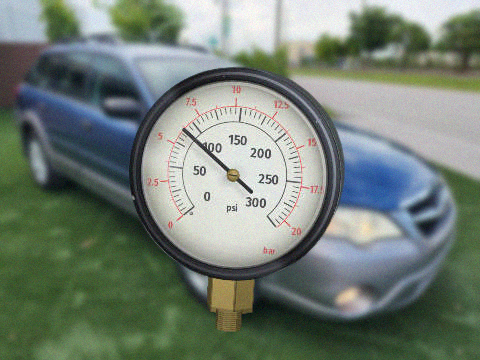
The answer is 90; psi
